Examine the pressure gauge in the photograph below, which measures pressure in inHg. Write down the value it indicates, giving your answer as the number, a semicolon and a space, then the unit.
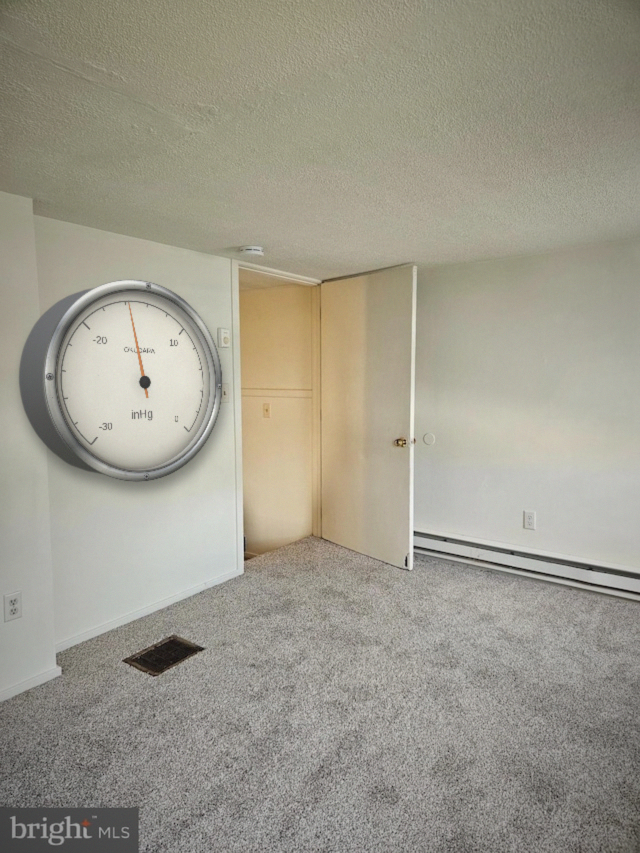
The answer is -16; inHg
